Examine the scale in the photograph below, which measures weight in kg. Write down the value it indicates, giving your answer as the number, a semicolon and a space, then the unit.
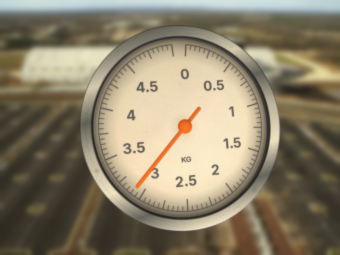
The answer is 3.1; kg
